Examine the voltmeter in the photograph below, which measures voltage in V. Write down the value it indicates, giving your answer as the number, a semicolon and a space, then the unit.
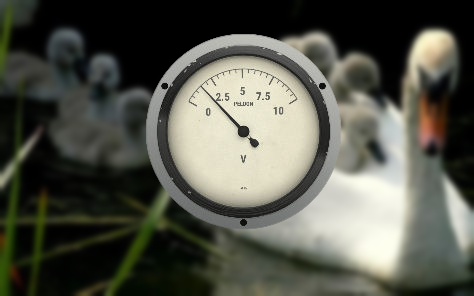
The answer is 1.5; V
